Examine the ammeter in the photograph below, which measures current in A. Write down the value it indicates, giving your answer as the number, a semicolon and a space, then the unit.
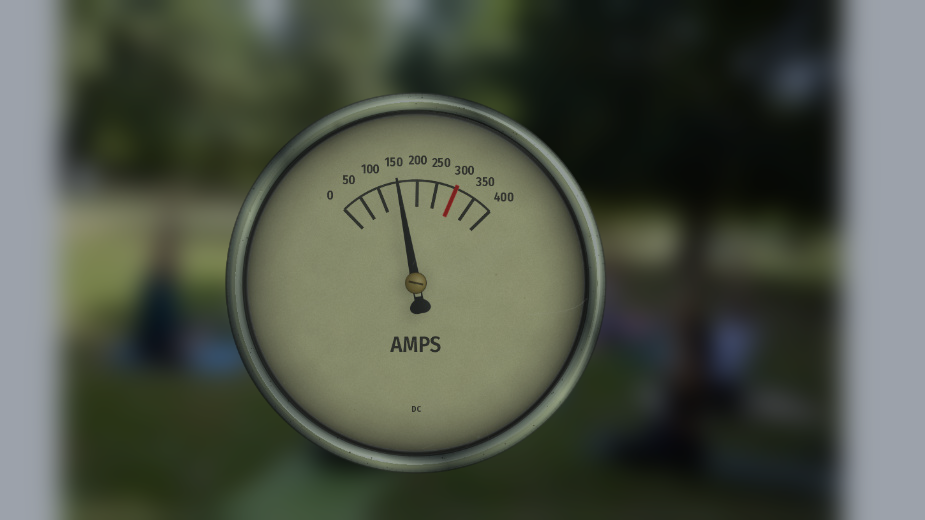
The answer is 150; A
